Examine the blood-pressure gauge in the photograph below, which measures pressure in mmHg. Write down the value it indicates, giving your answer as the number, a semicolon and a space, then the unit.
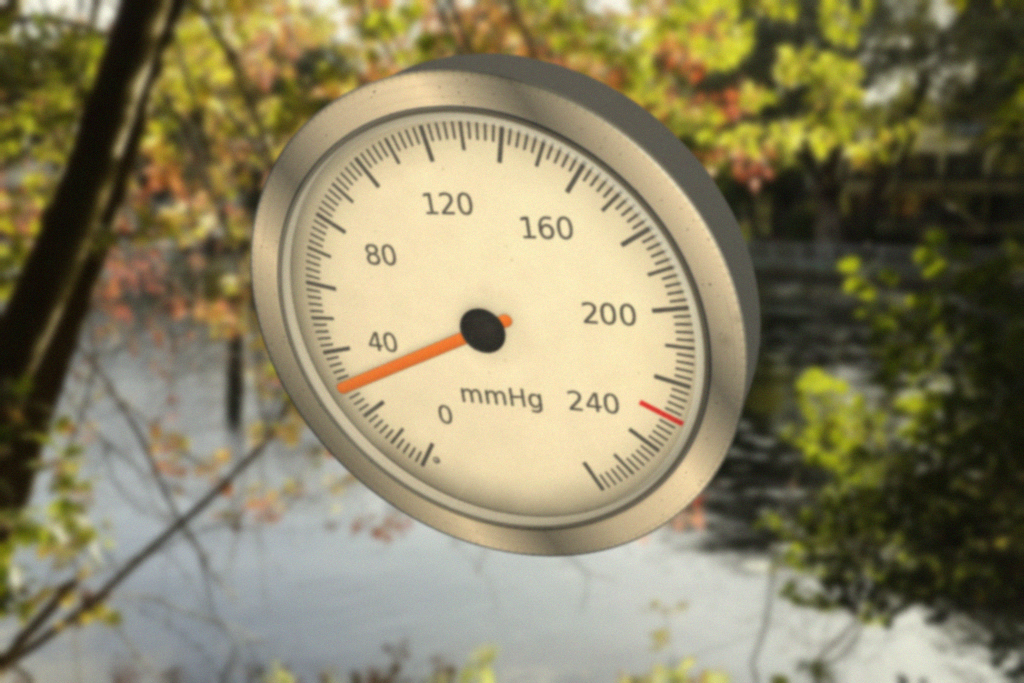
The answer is 30; mmHg
